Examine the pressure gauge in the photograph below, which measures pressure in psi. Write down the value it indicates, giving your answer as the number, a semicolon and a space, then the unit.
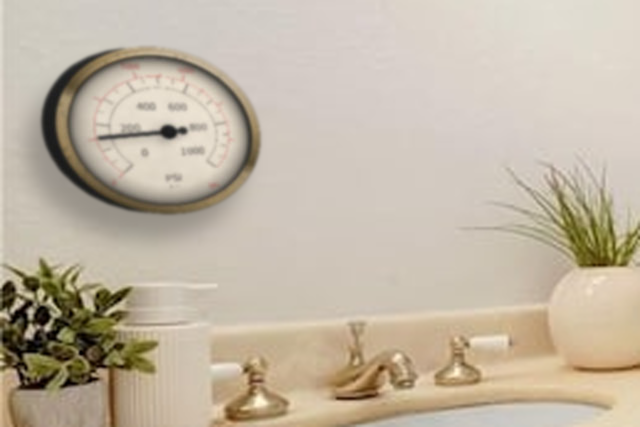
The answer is 150; psi
